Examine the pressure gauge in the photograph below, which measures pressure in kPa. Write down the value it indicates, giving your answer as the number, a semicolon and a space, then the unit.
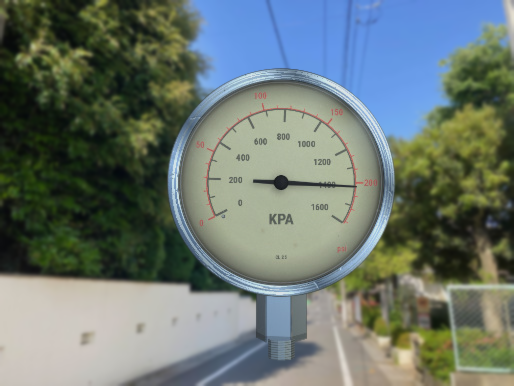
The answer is 1400; kPa
